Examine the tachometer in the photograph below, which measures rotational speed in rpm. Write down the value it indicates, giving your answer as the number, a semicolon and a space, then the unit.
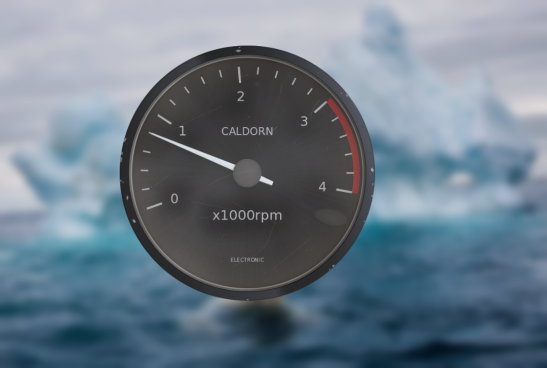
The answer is 800; rpm
